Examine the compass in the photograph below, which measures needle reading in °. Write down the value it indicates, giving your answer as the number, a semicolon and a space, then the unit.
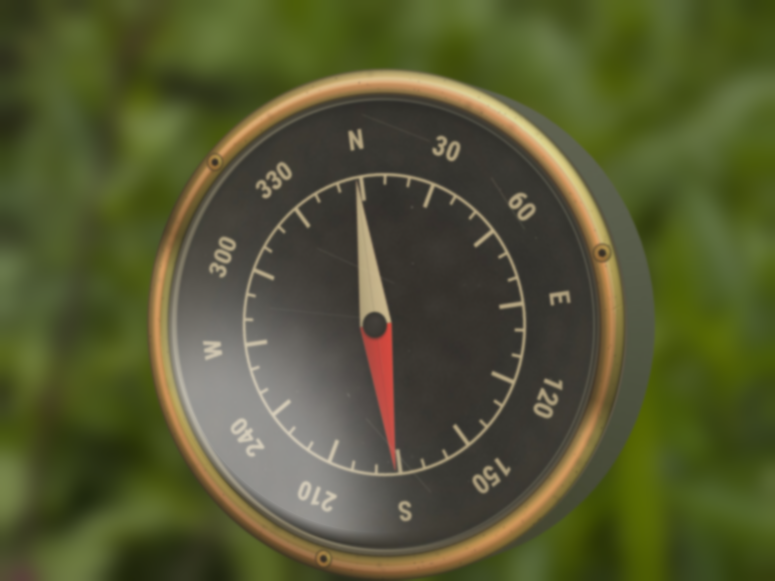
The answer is 180; °
